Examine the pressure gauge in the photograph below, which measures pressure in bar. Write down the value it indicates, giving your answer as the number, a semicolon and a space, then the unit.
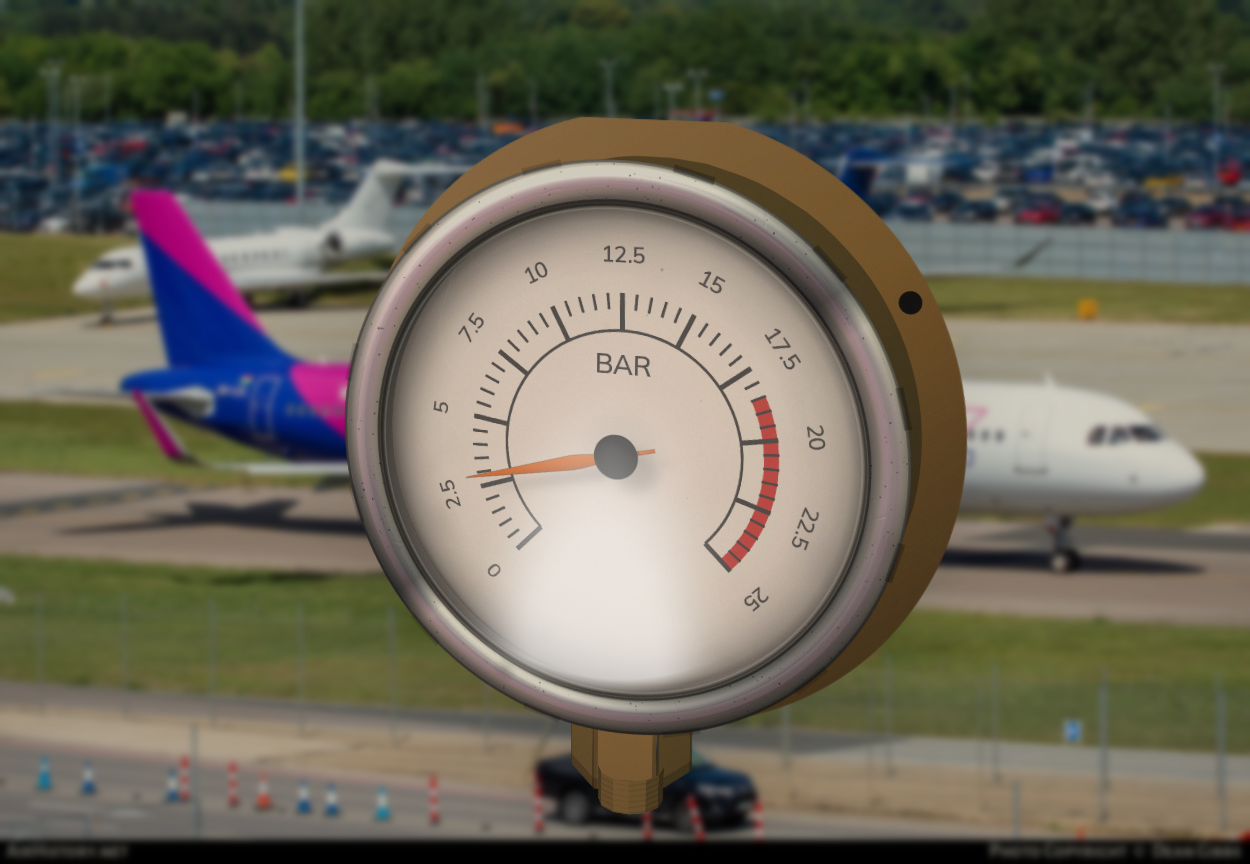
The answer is 3; bar
